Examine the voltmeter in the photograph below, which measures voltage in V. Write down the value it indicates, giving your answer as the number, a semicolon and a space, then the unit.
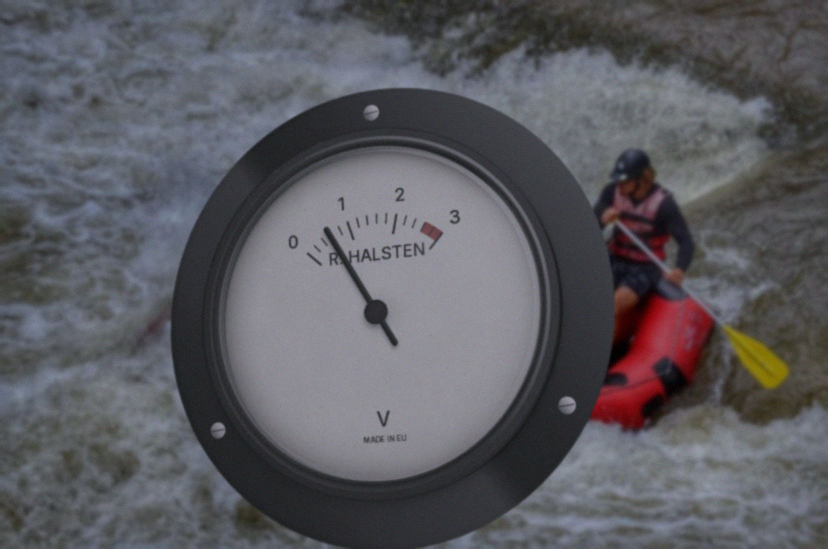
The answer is 0.6; V
